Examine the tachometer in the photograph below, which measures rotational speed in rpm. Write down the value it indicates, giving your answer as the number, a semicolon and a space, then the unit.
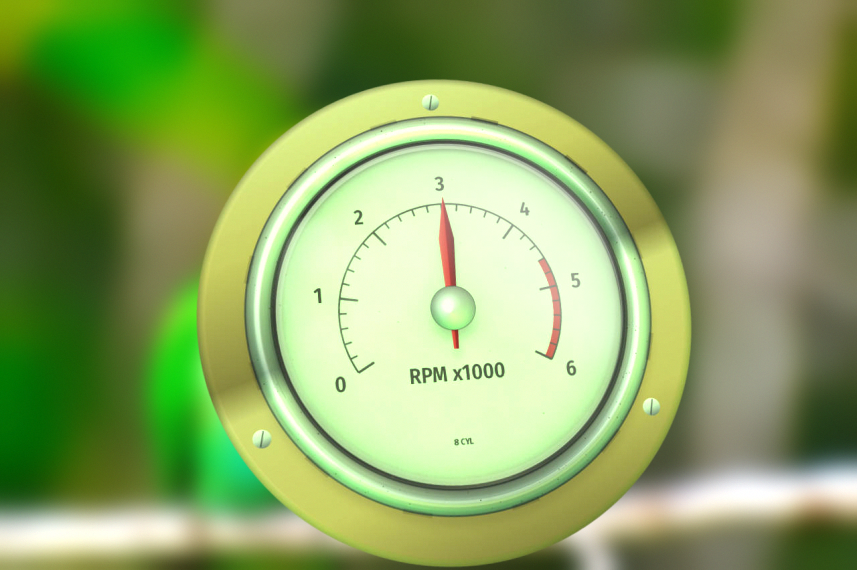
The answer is 3000; rpm
